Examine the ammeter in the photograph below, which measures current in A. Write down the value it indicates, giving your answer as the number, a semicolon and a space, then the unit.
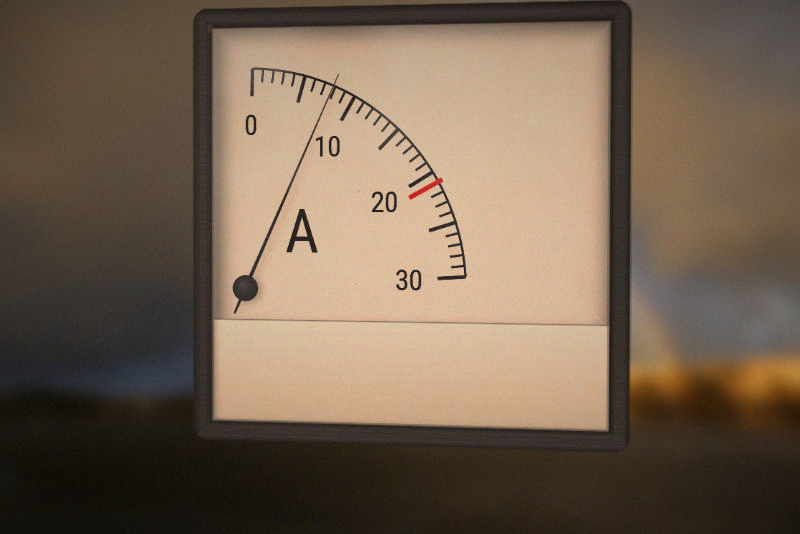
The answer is 8; A
